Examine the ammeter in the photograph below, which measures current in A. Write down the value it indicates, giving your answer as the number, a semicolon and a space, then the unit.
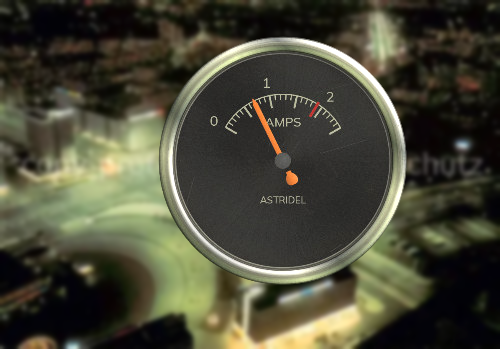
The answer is 0.7; A
